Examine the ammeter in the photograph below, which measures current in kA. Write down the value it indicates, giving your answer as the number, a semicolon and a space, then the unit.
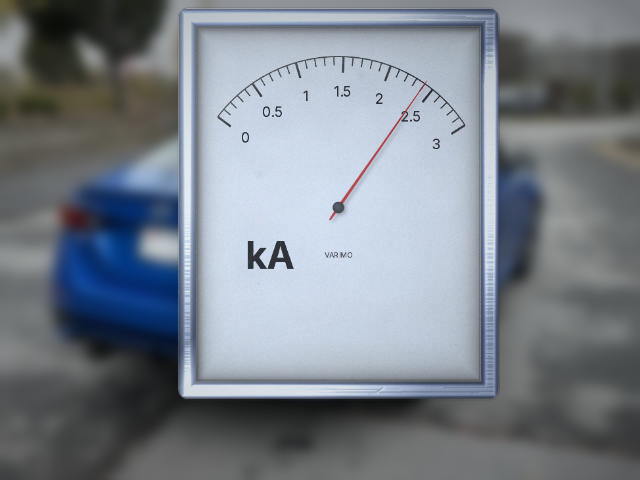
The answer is 2.4; kA
